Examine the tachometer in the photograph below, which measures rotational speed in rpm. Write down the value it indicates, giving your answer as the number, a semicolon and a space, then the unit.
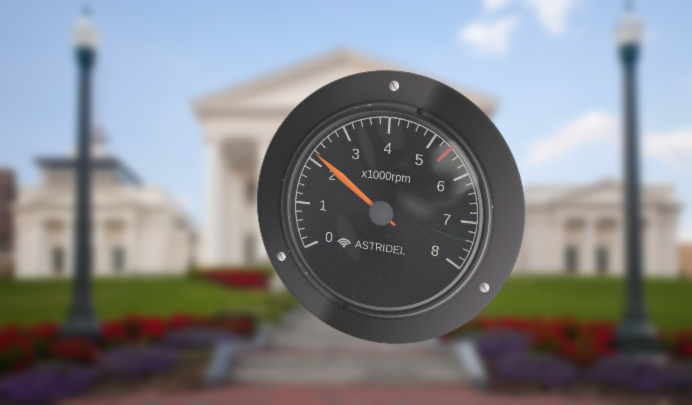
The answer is 2200; rpm
